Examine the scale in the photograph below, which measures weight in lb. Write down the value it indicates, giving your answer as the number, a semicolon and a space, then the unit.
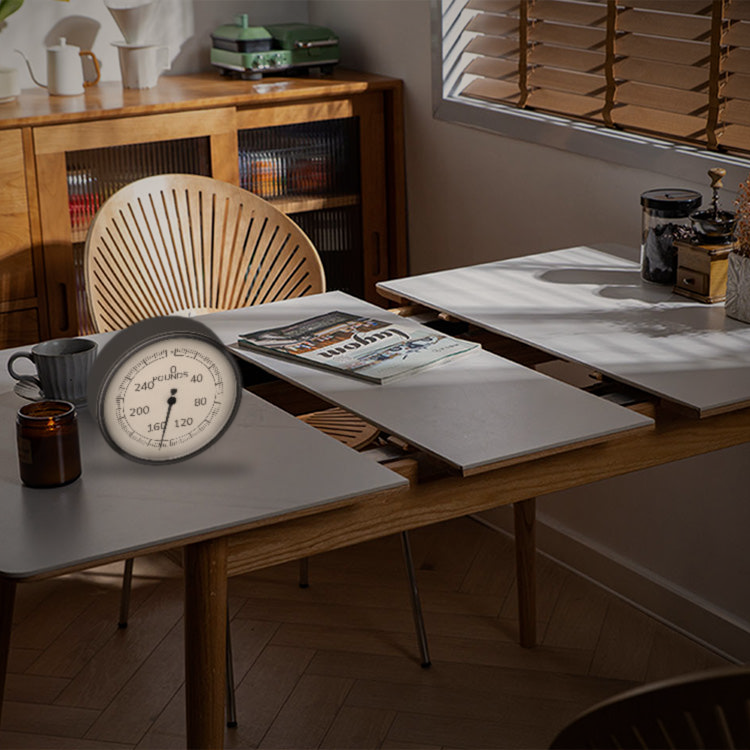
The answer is 150; lb
